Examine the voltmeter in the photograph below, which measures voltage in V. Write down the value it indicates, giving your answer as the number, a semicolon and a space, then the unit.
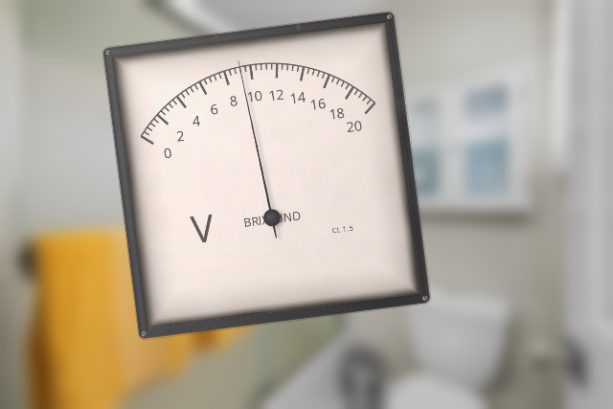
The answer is 9.2; V
